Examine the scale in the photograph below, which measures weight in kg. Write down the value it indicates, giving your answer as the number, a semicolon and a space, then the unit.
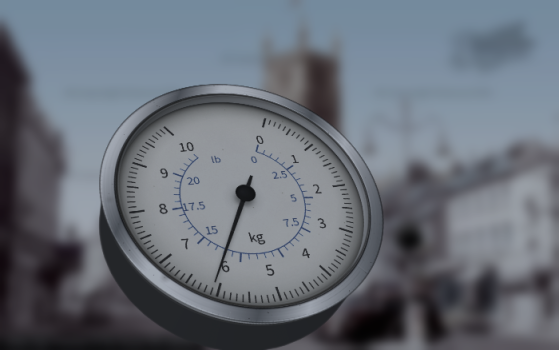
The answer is 6.1; kg
